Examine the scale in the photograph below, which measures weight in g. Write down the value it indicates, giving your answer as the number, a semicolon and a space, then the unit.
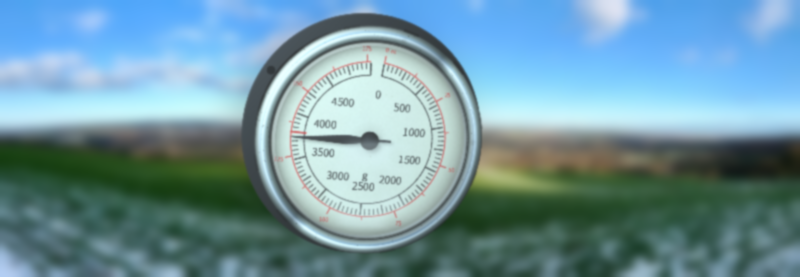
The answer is 3750; g
